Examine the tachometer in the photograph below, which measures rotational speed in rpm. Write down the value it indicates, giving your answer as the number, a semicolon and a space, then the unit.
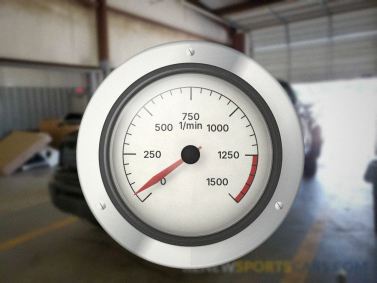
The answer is 50; rpm
